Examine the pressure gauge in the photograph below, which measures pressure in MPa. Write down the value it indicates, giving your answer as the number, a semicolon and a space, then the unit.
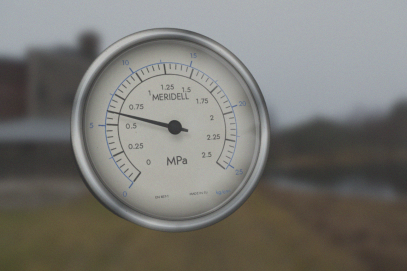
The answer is 0.6; MPa
